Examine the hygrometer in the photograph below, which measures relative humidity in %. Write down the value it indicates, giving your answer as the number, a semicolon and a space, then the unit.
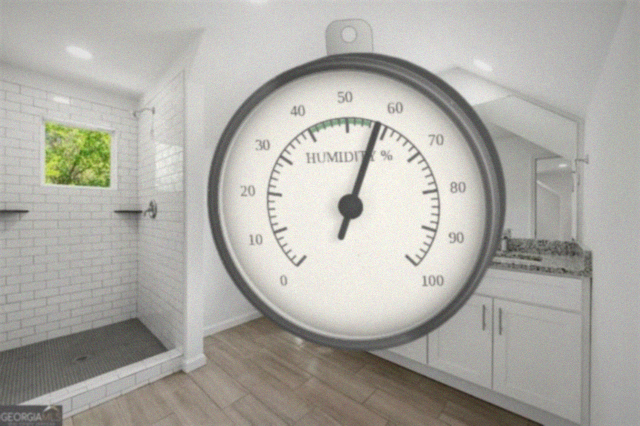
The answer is 58; %
